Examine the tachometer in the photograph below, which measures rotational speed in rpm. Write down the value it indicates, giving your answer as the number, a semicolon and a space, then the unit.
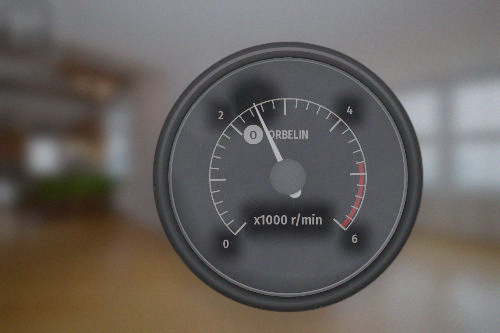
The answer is 2500; rpm
